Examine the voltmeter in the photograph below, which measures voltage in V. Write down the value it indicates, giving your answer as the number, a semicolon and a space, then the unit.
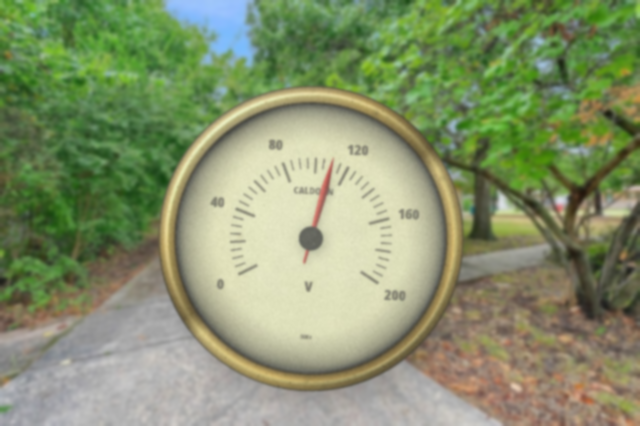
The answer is 110; V
